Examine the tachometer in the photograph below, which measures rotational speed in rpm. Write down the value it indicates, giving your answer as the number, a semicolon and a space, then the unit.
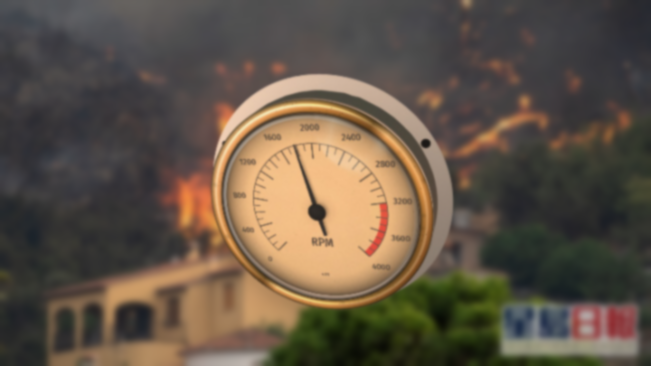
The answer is 1800; rpm
